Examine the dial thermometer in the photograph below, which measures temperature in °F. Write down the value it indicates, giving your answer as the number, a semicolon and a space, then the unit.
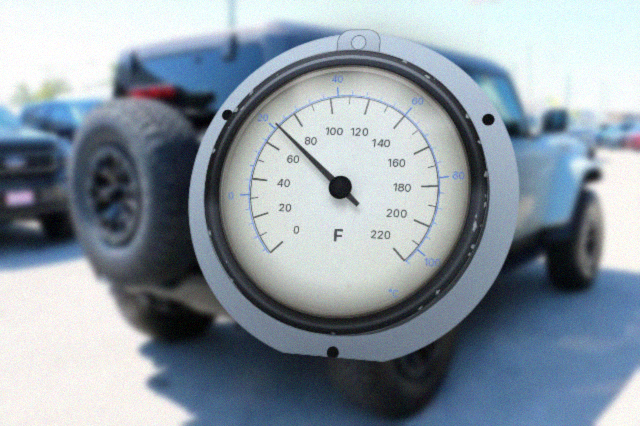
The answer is 70; °F
